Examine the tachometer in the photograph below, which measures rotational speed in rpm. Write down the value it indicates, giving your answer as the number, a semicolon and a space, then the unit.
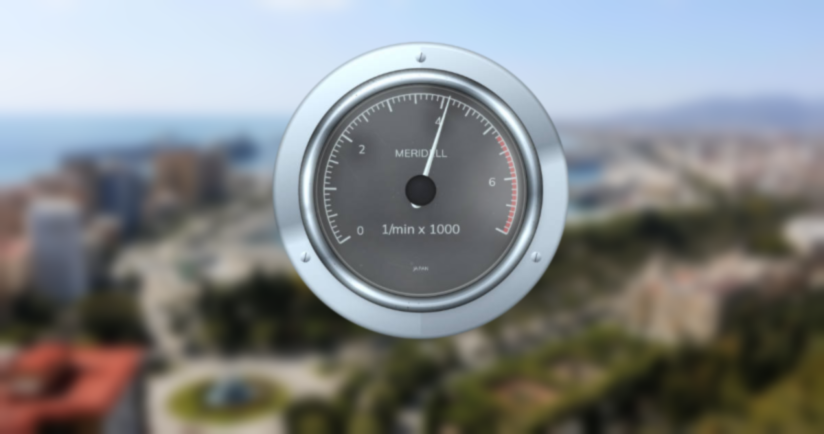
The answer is 4100; rpm
